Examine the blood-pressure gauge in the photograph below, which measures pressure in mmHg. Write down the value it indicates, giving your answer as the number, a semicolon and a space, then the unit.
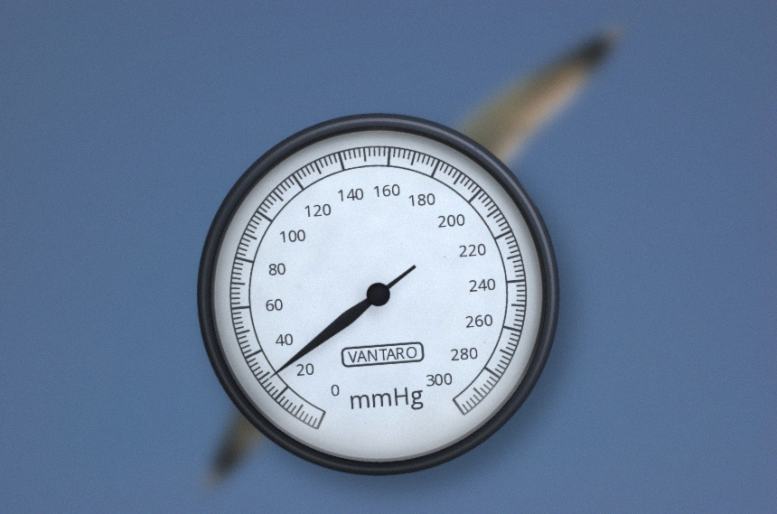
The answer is 28; mmHg
